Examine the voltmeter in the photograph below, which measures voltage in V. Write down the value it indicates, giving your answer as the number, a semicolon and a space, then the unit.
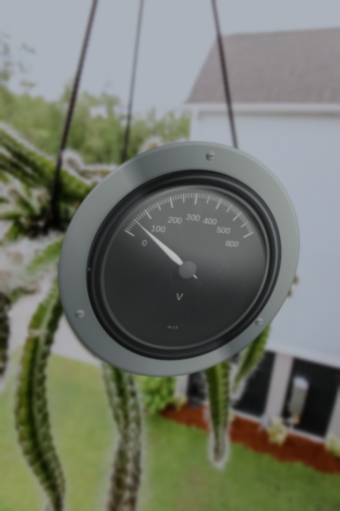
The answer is 50; V
